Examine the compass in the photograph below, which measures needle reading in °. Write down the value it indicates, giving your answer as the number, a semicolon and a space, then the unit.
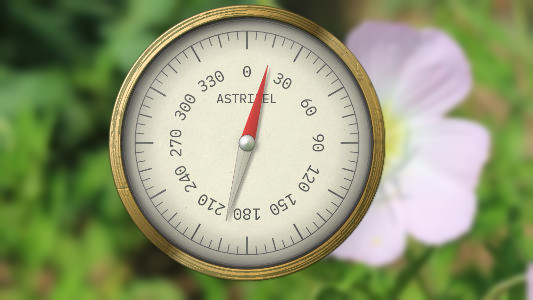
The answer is 15; °
